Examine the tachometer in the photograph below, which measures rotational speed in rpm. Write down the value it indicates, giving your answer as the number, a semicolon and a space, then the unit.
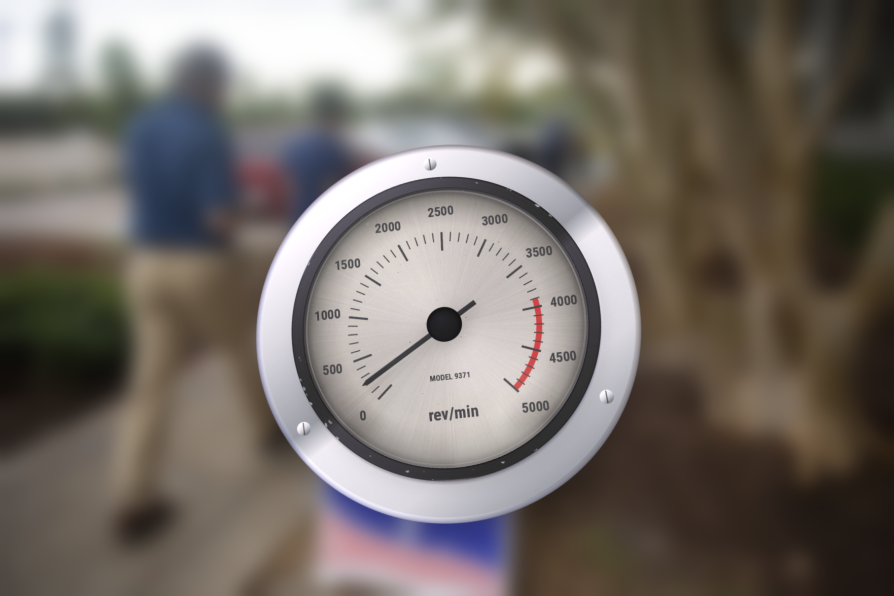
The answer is 200; rpm
